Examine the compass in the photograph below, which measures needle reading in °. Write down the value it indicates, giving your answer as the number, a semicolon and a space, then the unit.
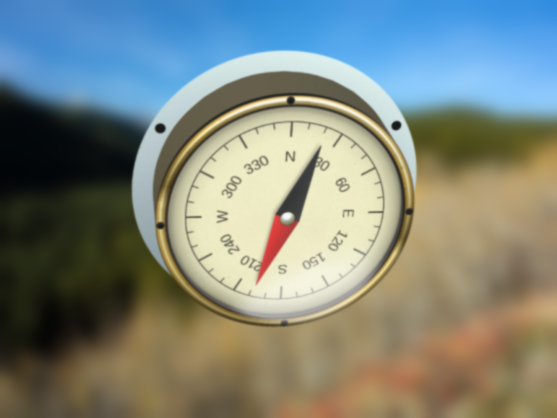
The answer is 200; °
